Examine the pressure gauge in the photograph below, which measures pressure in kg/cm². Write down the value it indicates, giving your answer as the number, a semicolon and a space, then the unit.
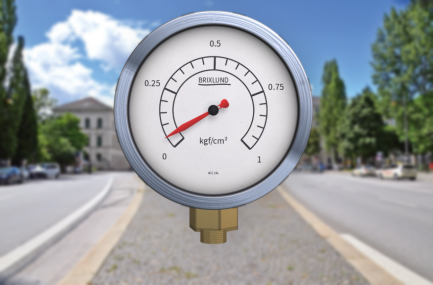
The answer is 0.05; kg/cm²
